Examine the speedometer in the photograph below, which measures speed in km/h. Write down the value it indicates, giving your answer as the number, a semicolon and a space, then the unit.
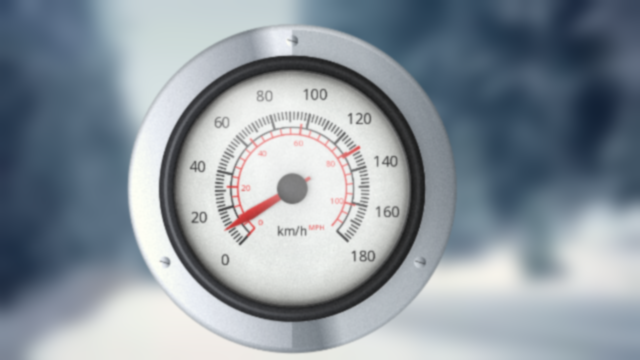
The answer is 10; km/h
